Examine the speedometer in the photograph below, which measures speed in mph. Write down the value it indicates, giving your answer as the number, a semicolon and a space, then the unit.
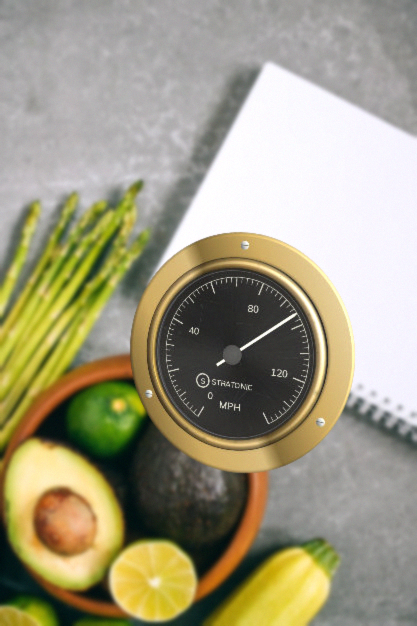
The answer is 96; mph
